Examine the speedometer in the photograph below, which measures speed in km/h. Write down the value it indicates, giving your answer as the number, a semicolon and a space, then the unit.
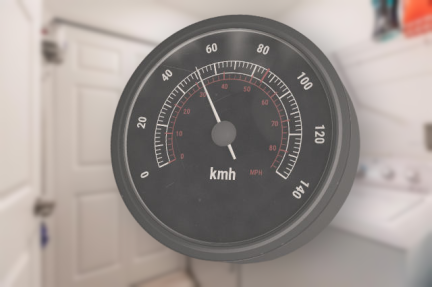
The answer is 52; km/h
